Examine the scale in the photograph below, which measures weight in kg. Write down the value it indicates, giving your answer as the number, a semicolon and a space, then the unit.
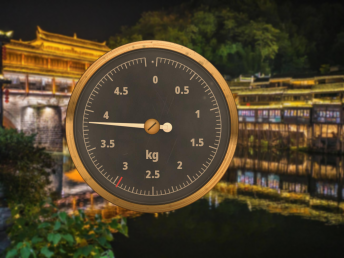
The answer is 3.85; kg
